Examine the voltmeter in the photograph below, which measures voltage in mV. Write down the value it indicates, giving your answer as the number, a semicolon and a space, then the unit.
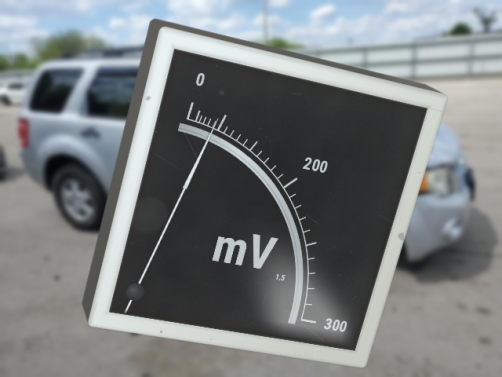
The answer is 90; mV
